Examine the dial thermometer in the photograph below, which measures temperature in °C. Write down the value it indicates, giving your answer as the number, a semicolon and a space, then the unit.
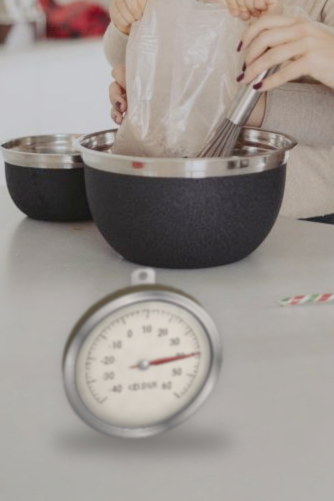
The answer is 40; °C
